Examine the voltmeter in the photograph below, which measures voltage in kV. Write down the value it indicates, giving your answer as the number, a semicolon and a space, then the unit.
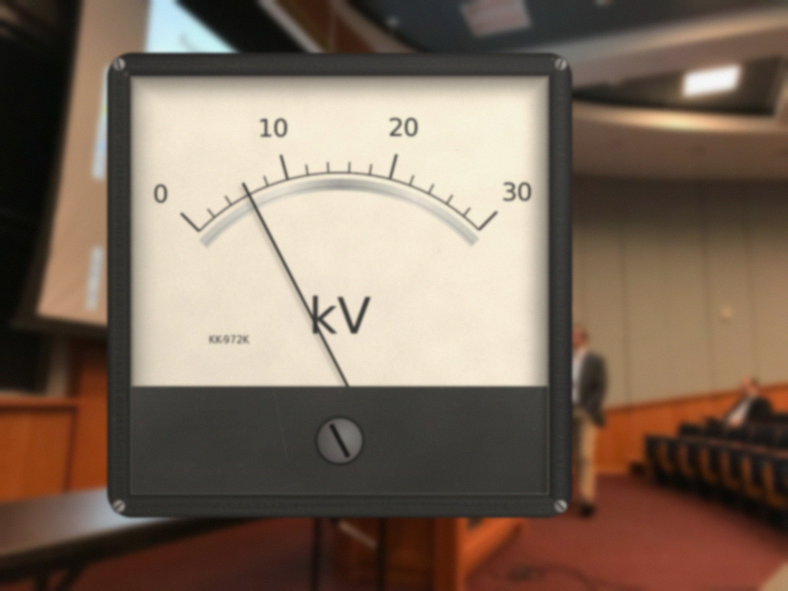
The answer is 6; kV
